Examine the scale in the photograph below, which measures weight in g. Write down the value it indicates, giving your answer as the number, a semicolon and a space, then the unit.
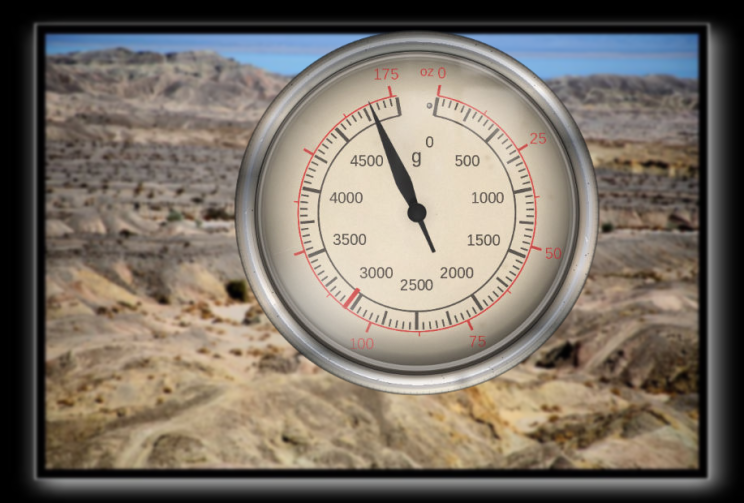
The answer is 4800; g
